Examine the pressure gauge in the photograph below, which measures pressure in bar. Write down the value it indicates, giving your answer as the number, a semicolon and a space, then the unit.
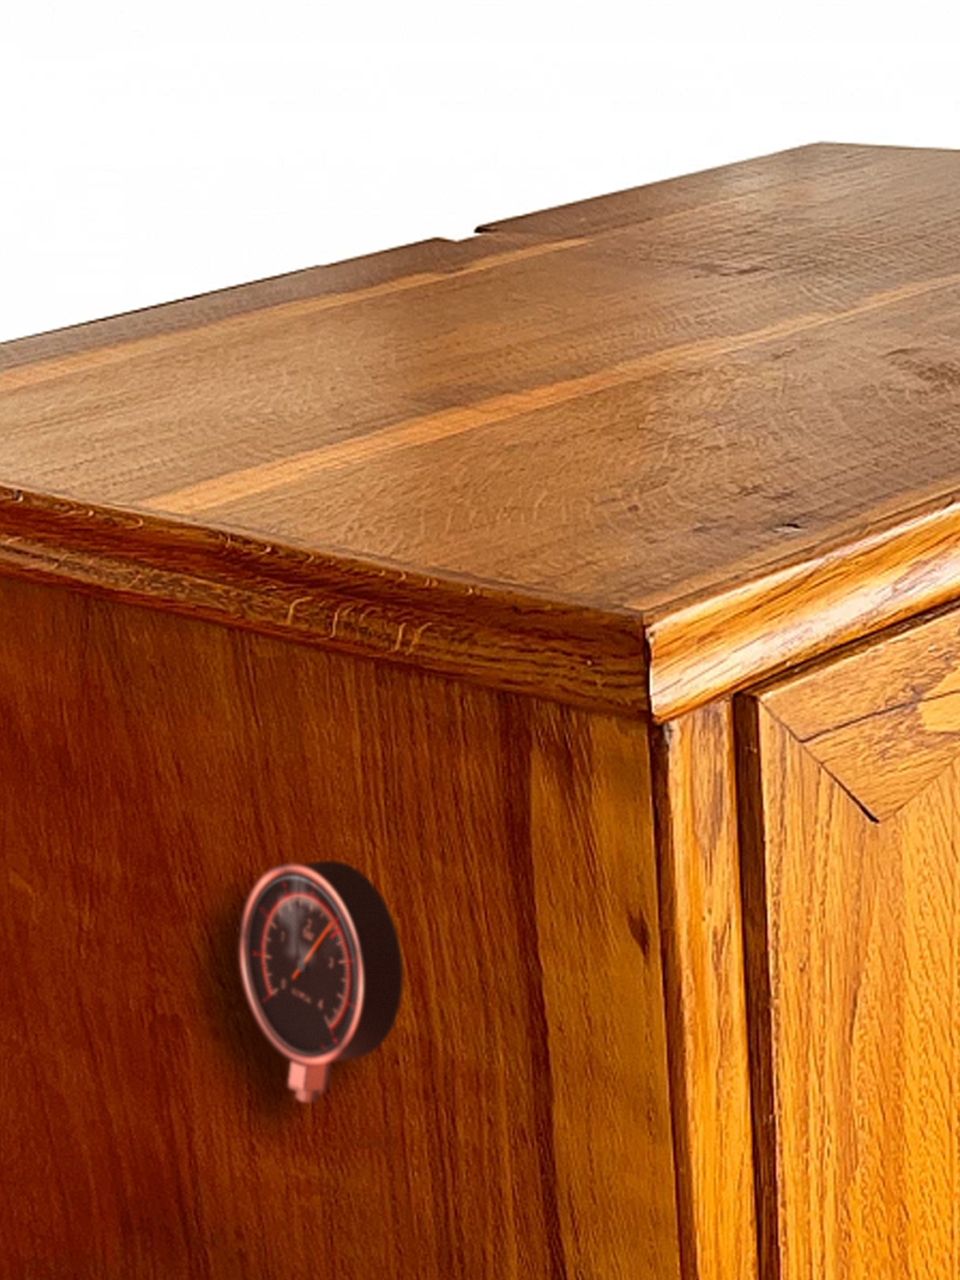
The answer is 2.5; bar
